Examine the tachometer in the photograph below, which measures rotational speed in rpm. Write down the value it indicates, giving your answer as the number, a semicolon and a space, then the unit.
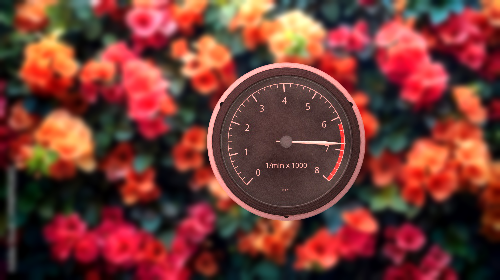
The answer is 6800; rpm
